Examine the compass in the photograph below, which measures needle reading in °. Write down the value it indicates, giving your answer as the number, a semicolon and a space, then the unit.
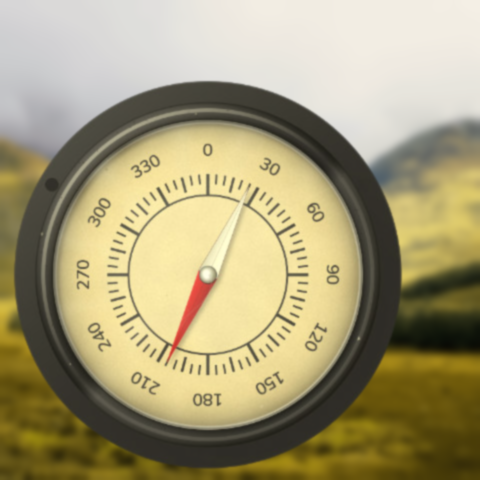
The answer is 205; °
